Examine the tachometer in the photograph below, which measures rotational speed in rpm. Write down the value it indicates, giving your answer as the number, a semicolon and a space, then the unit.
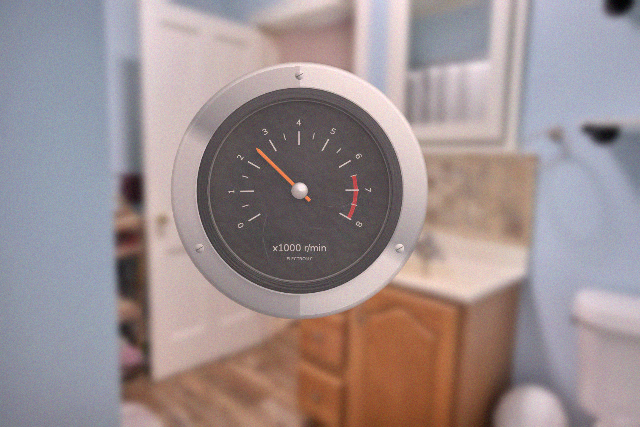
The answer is 2500; rpm
